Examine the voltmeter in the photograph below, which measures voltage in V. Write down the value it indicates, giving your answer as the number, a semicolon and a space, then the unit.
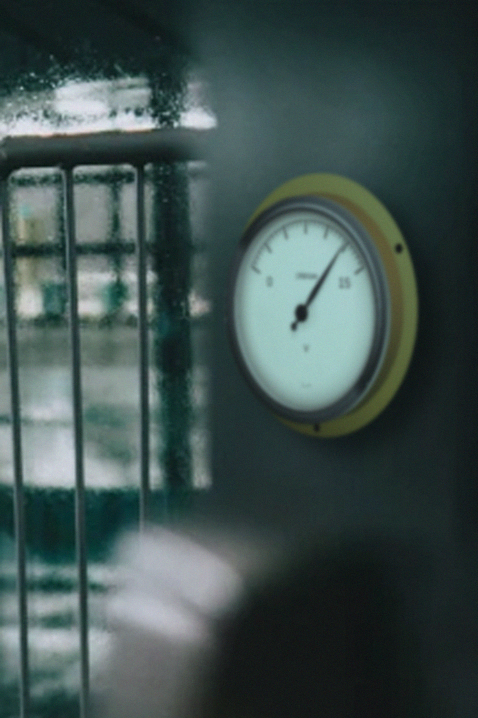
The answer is 12.5; V
